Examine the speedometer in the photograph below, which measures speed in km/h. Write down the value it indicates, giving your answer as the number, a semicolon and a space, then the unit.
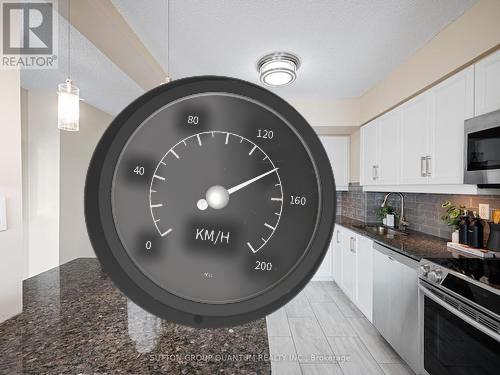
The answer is 140; km/h
